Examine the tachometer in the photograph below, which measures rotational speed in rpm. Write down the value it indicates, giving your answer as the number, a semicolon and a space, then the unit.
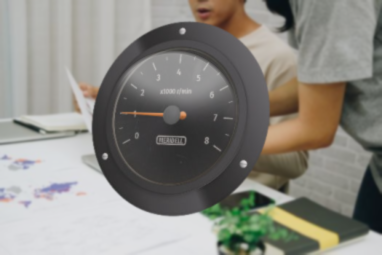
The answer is 1000; rpm
